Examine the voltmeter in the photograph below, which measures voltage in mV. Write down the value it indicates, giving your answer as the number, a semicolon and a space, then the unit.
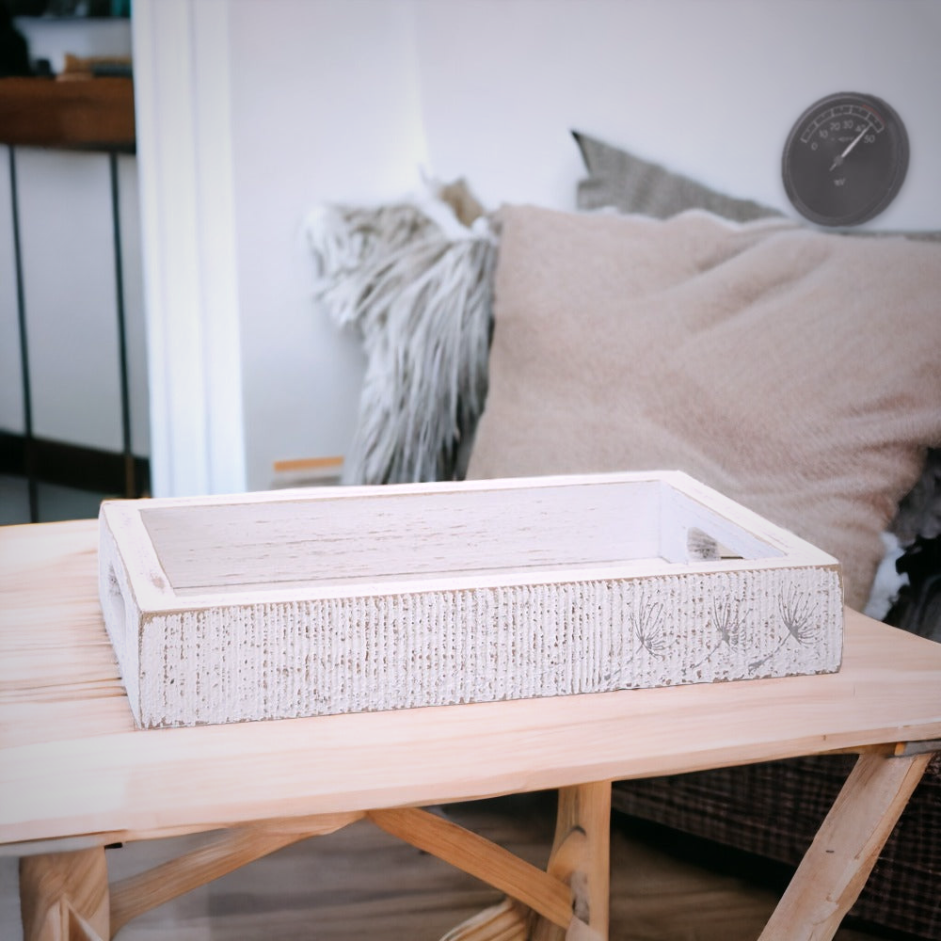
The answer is 45; mV
